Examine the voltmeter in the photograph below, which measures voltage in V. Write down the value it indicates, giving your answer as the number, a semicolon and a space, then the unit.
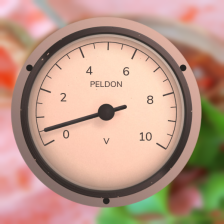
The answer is 0.5; V
